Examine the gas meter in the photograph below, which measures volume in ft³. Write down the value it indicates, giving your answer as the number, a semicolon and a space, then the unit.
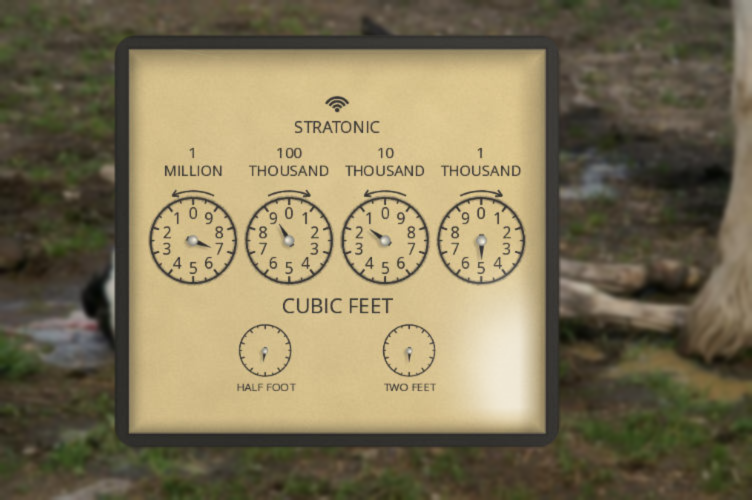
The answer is 691500; ft³
